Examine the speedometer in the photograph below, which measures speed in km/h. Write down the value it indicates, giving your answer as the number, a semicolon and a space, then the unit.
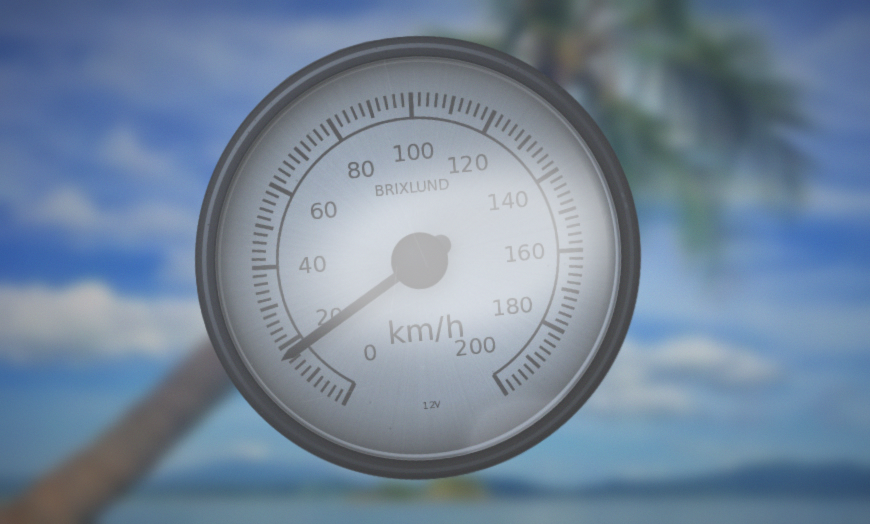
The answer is 18; km/h
